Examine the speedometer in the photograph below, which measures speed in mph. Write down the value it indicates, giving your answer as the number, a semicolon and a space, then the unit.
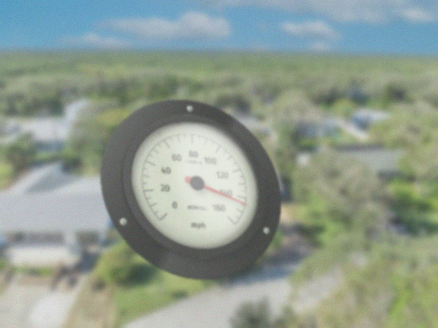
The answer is 145; mph
